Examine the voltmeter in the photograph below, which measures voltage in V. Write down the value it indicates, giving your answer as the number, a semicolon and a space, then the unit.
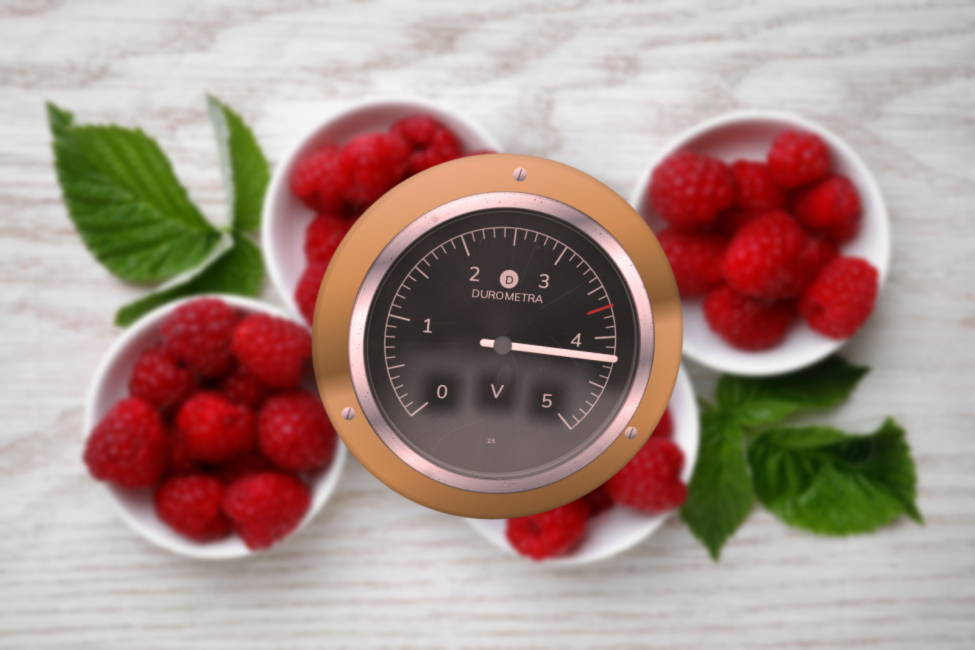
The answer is 4.2; V
